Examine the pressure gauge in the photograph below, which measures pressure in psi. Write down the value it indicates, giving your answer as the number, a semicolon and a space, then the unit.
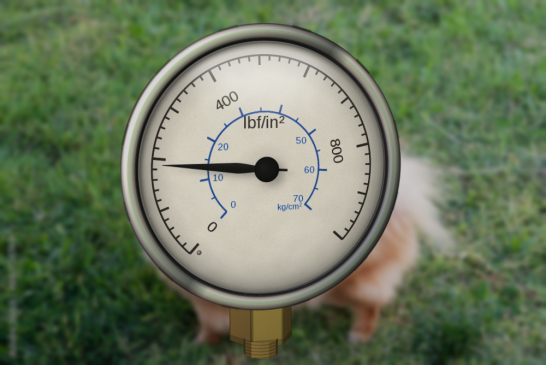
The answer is 190; psi
